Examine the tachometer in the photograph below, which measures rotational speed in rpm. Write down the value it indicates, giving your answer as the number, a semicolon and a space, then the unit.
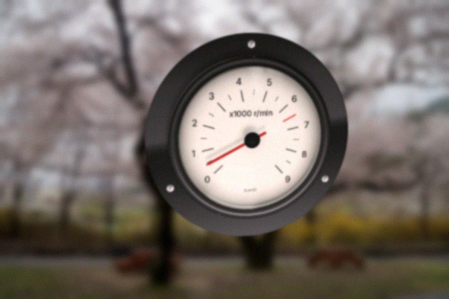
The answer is 500; rpm
